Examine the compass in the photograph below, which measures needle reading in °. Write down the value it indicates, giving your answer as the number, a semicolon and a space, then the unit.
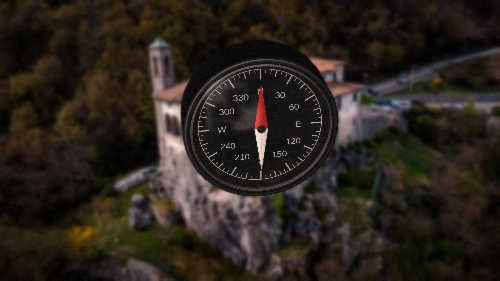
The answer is 0; °
